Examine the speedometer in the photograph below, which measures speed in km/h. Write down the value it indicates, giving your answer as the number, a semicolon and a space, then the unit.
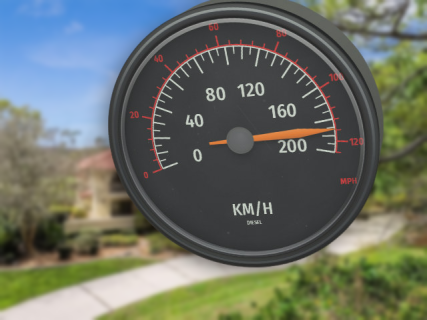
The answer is 185; km/h
